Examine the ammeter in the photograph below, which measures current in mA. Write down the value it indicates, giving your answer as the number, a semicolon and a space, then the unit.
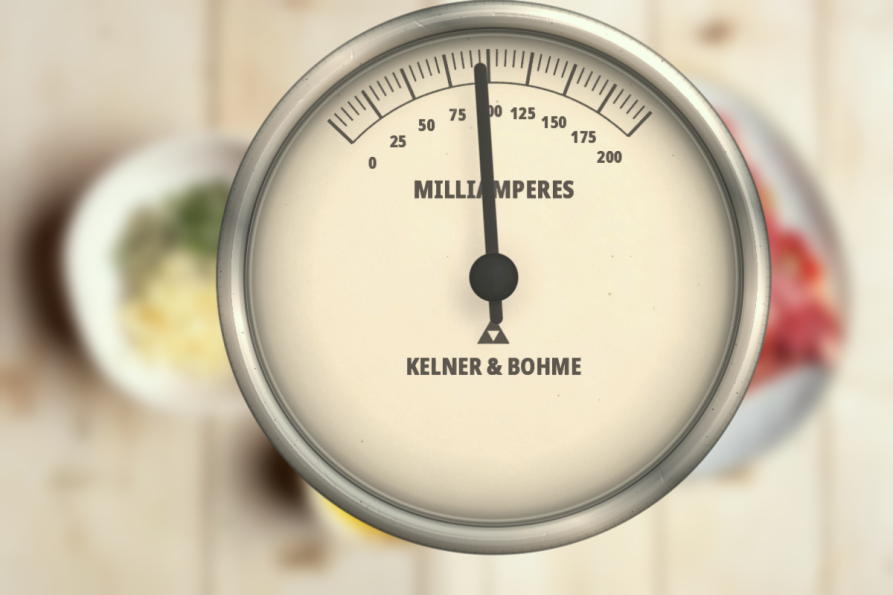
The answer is 95; mA
